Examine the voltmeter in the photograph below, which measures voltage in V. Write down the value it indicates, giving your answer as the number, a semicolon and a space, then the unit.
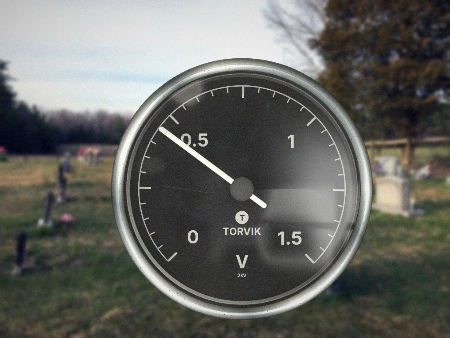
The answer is 0.45; V
